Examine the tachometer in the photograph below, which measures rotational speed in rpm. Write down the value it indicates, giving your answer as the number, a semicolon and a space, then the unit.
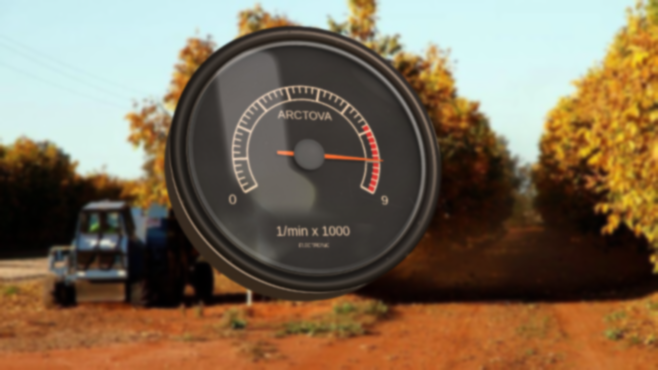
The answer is 8000; rpm
